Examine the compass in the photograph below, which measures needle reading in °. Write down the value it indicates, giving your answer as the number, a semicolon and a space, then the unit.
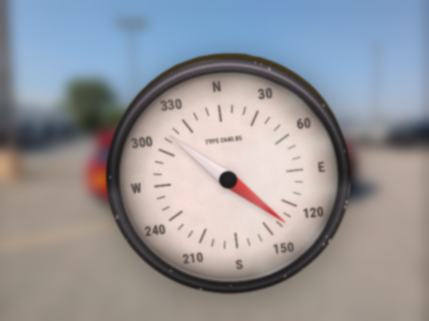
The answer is 135; °
